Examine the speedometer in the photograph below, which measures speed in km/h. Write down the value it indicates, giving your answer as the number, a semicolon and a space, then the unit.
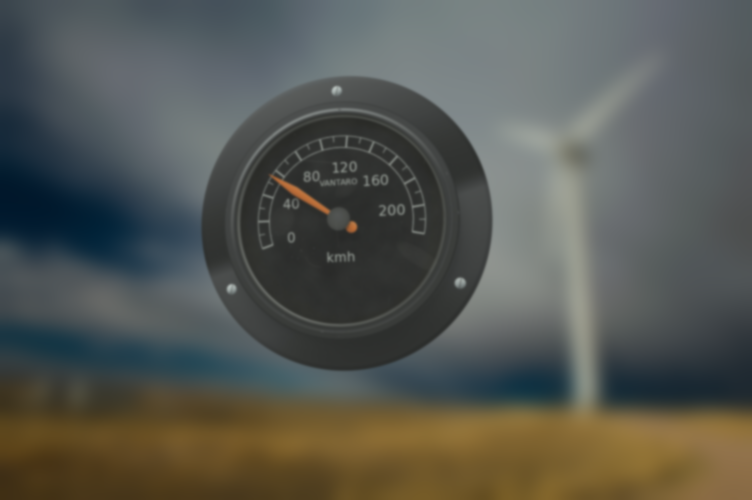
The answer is 55; km/h
